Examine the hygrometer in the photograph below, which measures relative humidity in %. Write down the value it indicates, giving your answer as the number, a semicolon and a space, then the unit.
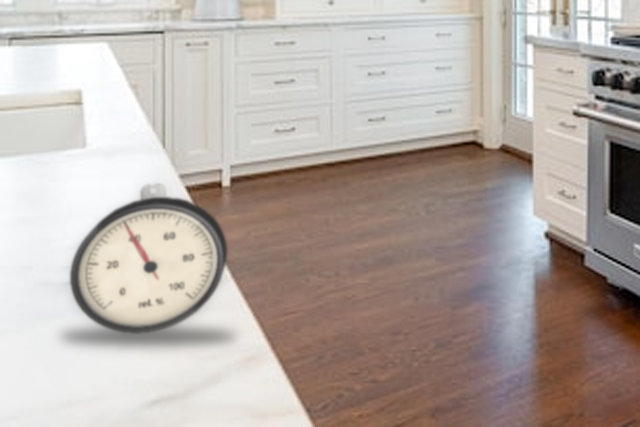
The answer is 40; %
